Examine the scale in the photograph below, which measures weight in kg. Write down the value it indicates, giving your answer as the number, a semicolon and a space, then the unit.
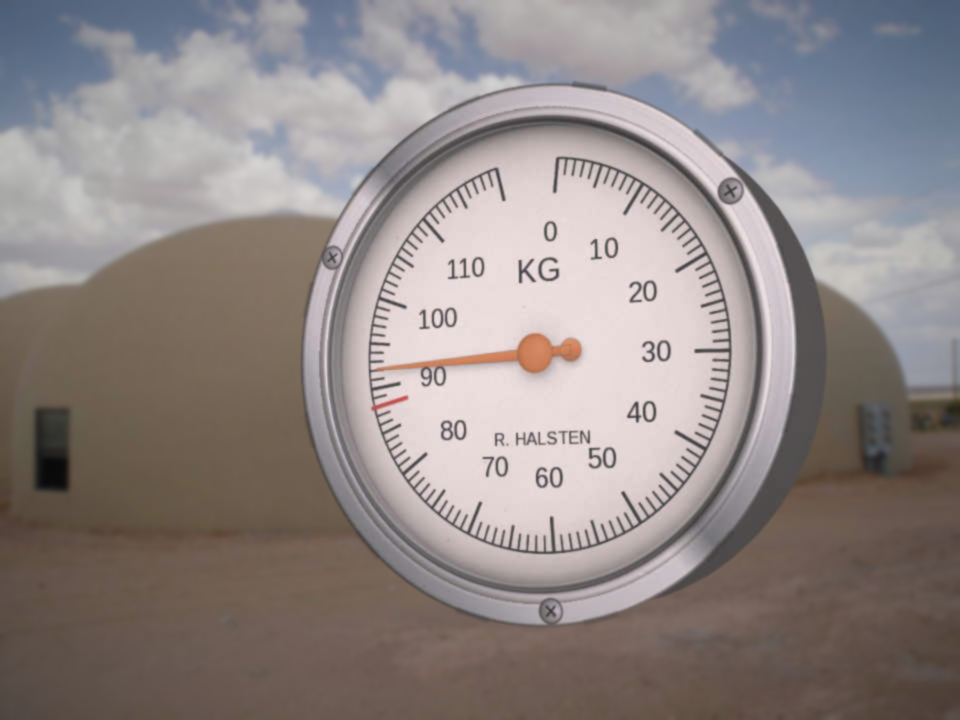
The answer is 92; kg
